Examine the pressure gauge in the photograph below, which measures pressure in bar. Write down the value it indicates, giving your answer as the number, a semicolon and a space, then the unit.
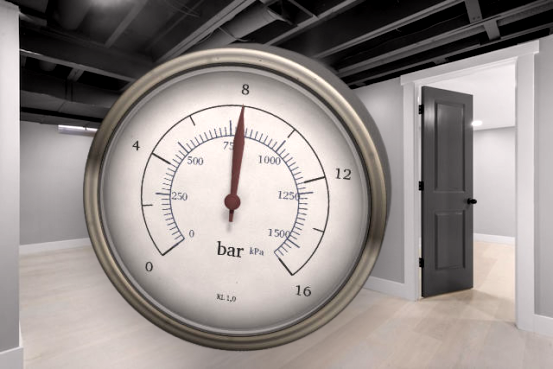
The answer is 8; bar
